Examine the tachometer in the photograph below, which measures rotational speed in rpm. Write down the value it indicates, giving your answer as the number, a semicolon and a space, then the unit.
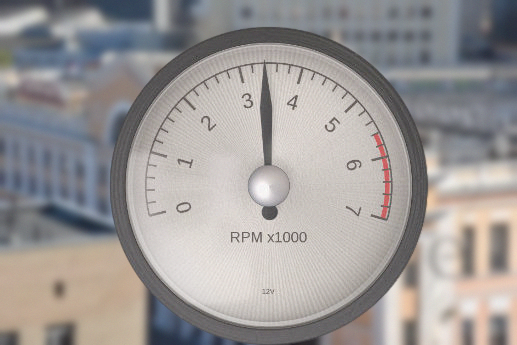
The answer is 3400; rpm
